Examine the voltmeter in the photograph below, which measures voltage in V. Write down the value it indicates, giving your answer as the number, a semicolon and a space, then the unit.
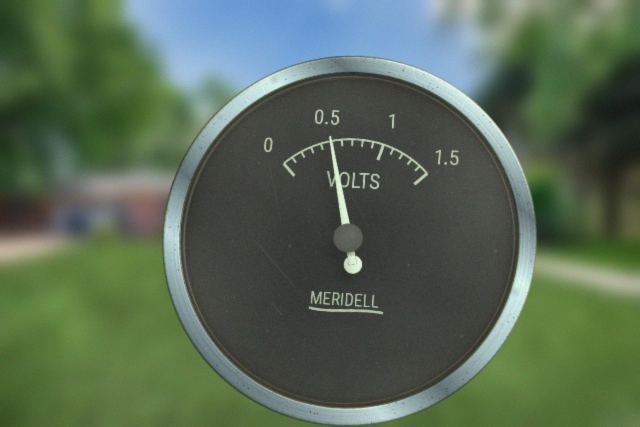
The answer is 0.5; V
